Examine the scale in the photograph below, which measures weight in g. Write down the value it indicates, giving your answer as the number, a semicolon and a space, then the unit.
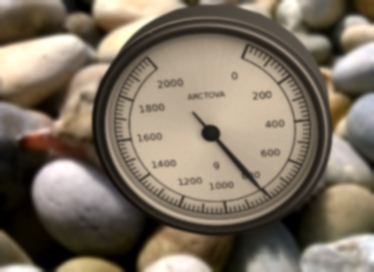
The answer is 800; g
